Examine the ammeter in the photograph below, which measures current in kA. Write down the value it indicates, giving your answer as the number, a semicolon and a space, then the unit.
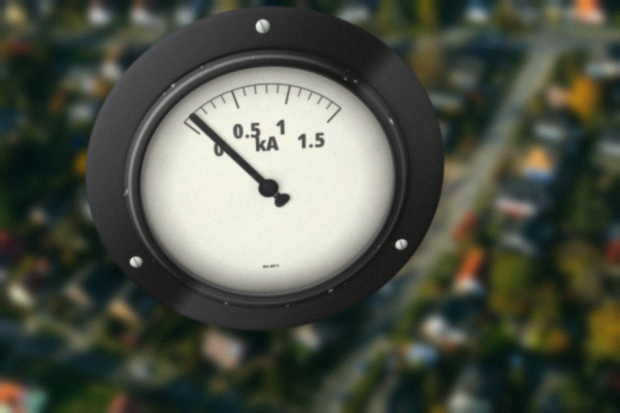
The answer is 0.1; kA
